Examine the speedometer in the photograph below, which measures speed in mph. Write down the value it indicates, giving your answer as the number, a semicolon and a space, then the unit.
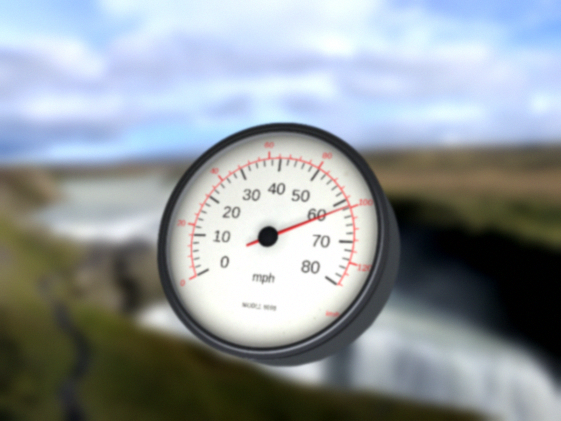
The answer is 62; mph
